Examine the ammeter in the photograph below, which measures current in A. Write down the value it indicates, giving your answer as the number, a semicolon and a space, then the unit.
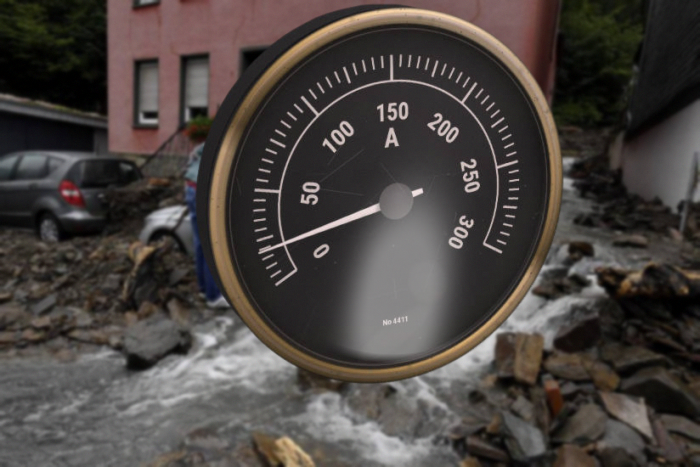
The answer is 20; A
